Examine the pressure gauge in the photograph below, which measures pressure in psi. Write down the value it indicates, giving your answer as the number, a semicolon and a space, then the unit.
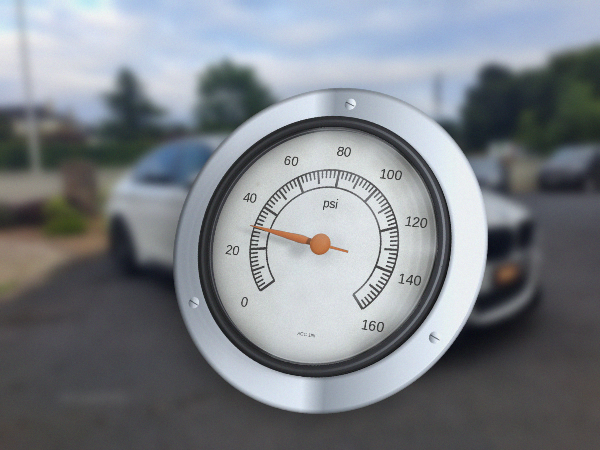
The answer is 30; psi
